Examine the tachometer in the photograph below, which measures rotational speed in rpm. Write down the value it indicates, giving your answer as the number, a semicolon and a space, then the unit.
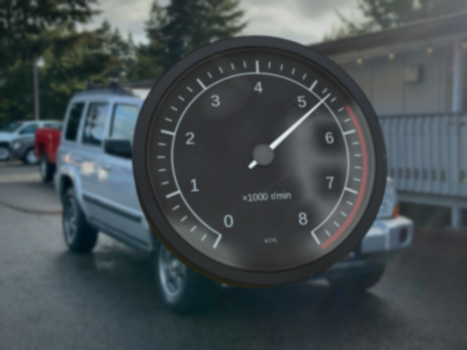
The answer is 5300; rpm
